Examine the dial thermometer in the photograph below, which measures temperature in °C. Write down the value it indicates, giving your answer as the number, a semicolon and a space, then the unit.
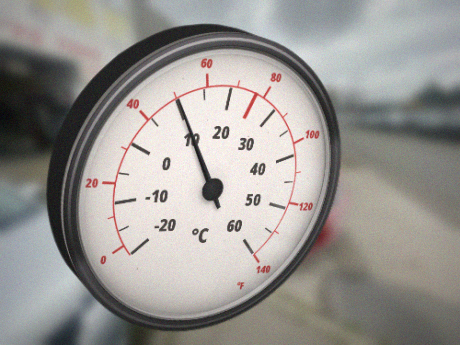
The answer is 10; °C
